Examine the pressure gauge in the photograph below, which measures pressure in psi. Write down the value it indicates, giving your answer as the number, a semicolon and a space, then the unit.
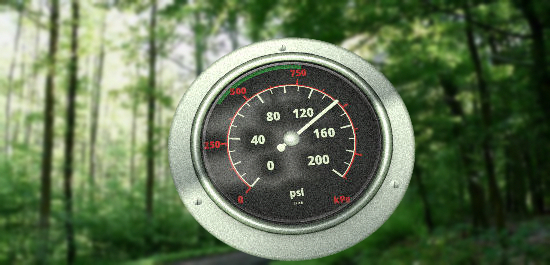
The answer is 140; psi
